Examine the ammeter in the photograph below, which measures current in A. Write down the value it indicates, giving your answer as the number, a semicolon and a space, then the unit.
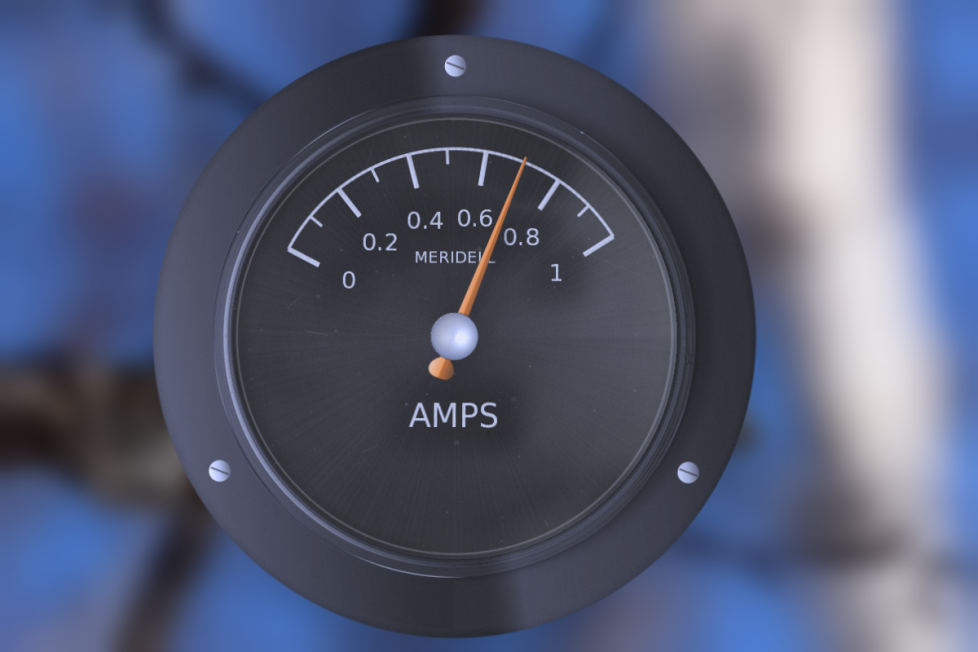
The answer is 0.7; A
